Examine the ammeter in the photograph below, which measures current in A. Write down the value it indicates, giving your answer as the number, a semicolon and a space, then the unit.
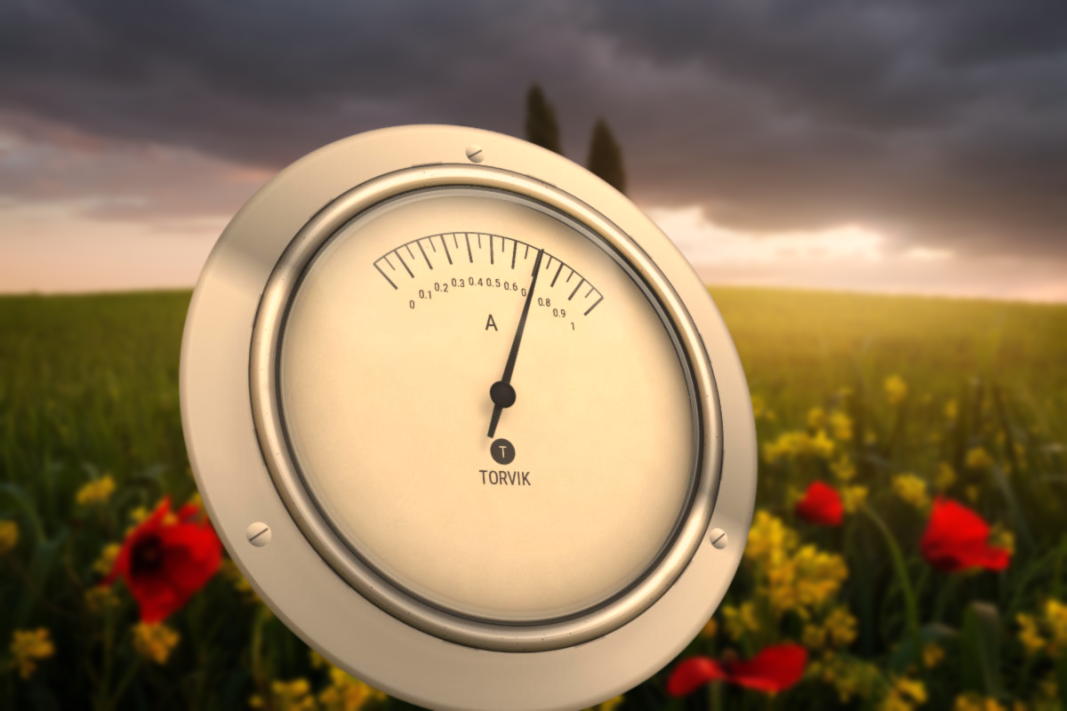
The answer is 0.7; A
